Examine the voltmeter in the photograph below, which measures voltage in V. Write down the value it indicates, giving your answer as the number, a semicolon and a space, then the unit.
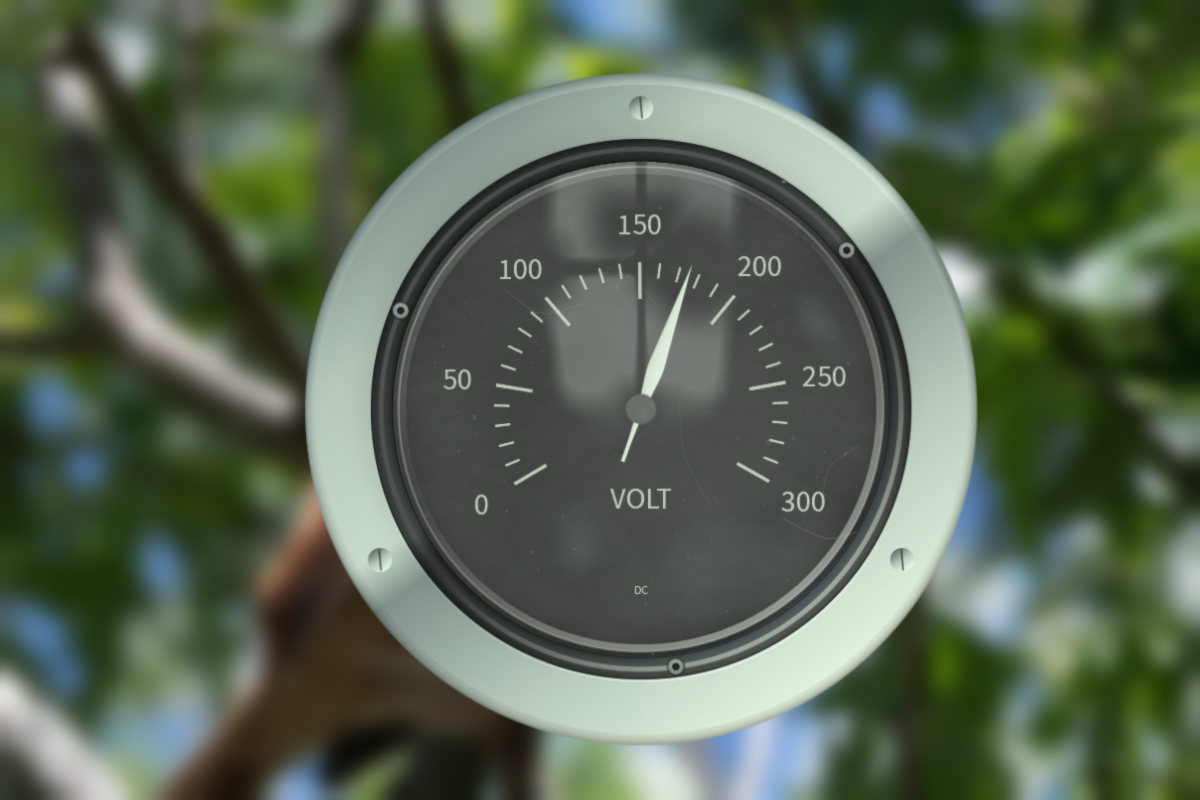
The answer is 175; V
